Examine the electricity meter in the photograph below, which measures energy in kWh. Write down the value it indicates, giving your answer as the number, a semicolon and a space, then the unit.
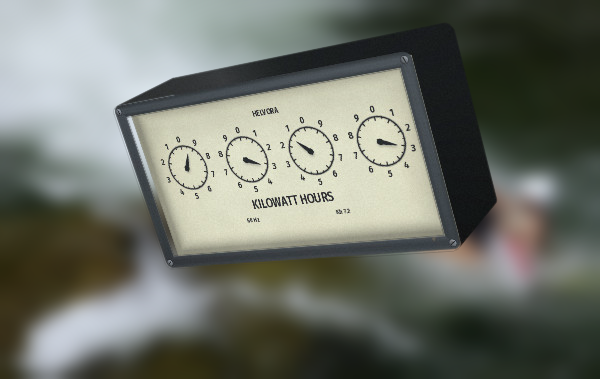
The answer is 9313; kWh
